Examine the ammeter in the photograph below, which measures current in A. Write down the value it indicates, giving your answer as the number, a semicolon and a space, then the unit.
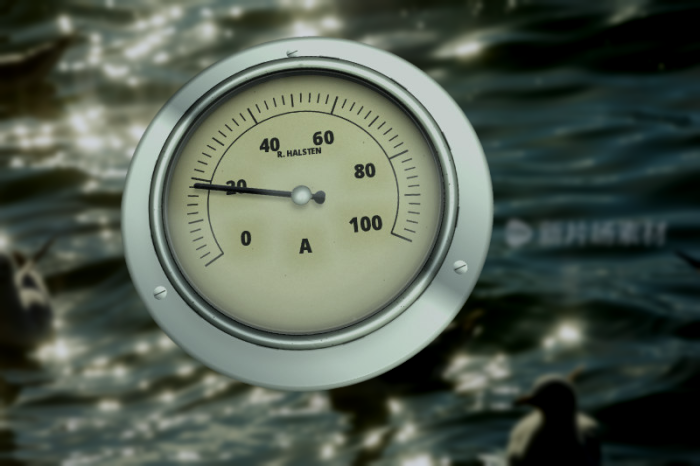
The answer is 18; A
